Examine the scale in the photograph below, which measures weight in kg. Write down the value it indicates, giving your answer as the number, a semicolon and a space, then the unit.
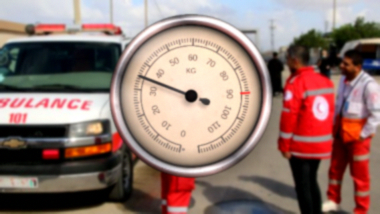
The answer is 35; kg
